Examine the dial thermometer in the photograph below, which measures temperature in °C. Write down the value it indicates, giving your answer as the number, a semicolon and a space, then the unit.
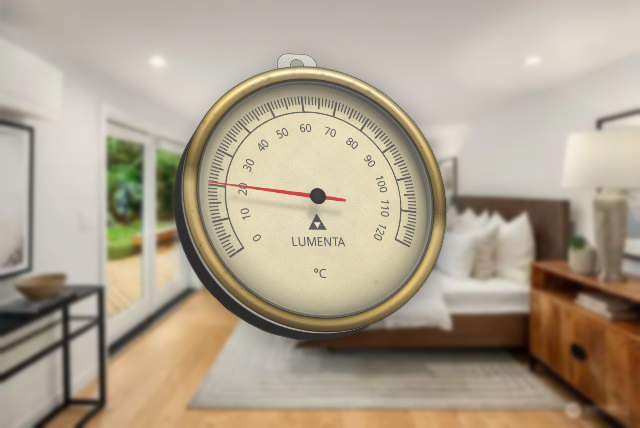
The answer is 20; °C
